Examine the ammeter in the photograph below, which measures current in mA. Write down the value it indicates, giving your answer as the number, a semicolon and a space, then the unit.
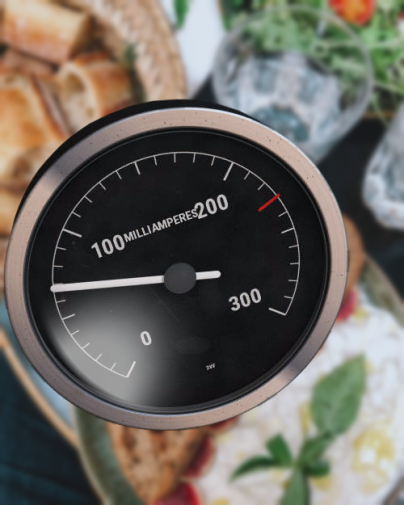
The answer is 70; mA
